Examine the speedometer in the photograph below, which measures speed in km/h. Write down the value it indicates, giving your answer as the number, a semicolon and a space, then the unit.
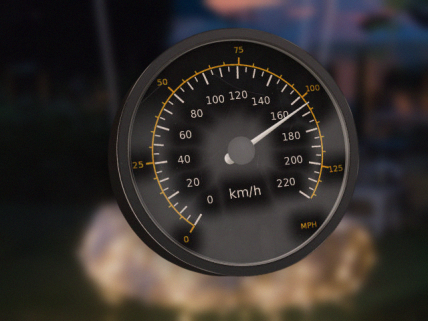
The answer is 165; km/h
